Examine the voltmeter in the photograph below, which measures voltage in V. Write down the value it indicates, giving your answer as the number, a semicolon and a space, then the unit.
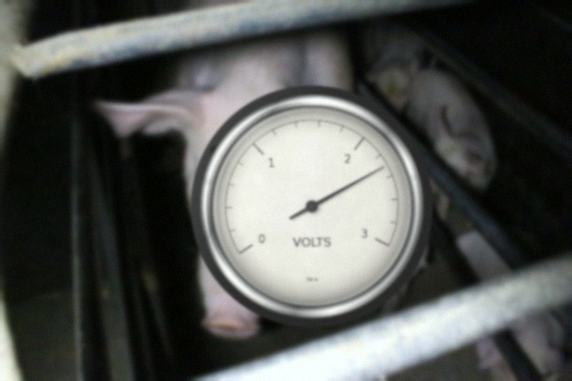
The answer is 2.3; V
